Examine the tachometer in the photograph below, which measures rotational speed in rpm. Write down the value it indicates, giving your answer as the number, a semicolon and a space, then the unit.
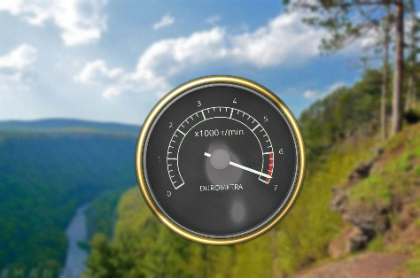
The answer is 6800; rpm
